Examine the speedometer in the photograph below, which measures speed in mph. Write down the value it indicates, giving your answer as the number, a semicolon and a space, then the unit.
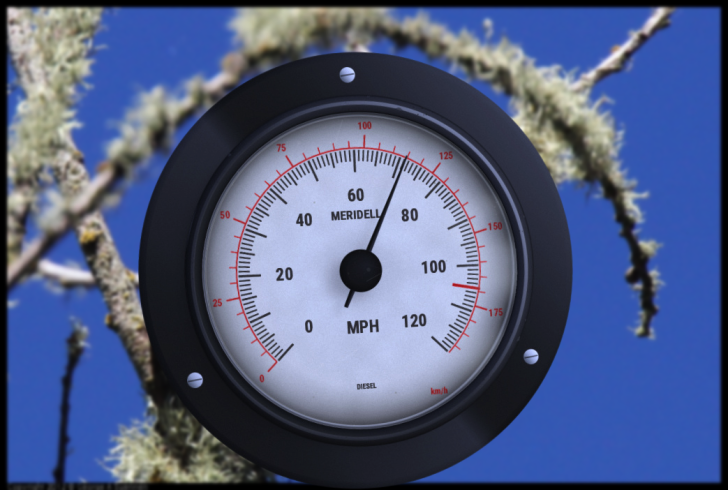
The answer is 71; mph
